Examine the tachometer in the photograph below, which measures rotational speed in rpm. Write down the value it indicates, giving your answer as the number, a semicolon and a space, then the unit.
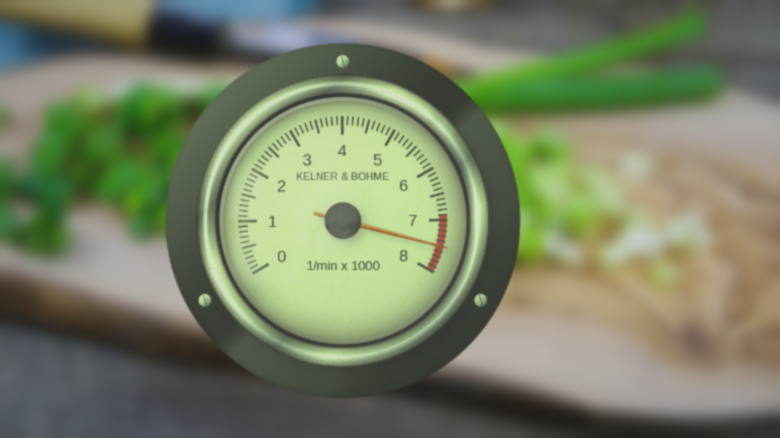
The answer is 7500; rpm
